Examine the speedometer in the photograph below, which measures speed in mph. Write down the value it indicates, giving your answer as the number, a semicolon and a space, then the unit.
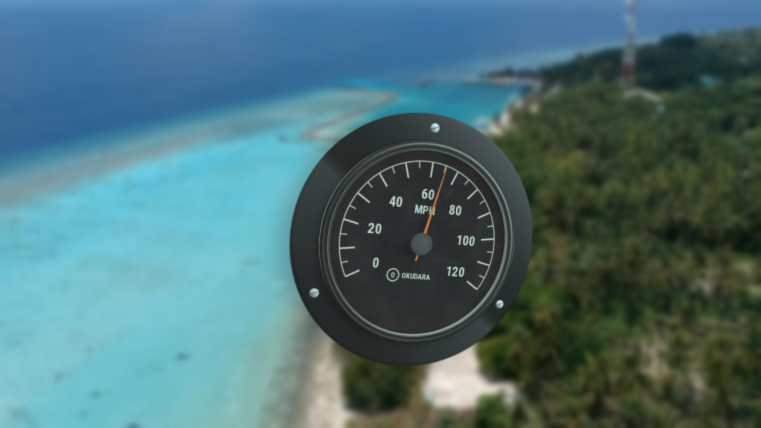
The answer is 65; mph
